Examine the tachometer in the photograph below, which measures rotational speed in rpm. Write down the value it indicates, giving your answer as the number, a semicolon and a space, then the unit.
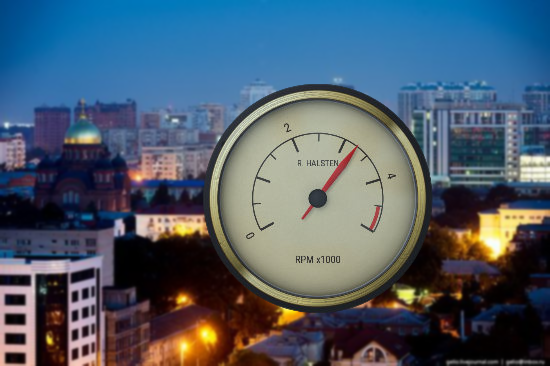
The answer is 3250; rpm
